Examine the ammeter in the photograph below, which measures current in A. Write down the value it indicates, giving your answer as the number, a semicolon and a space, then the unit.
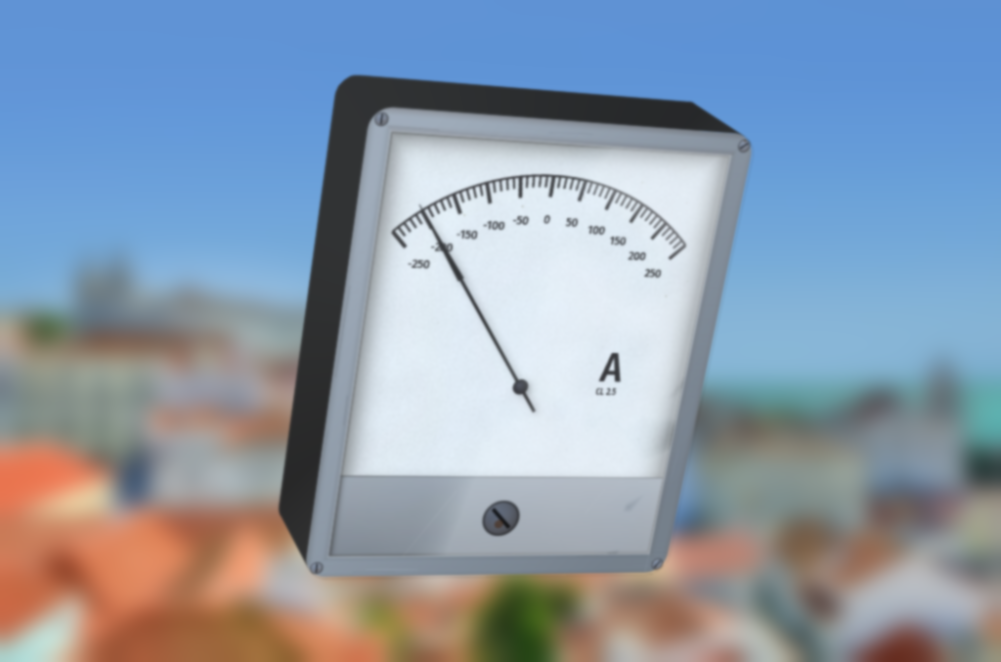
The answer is -200; A
